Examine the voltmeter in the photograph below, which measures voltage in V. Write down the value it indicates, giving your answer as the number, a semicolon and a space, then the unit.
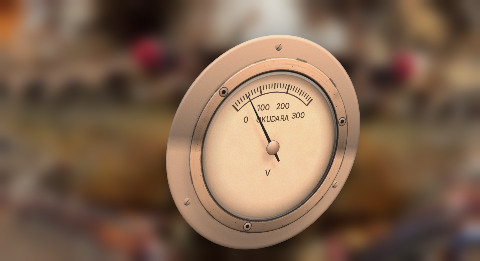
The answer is 50; V
